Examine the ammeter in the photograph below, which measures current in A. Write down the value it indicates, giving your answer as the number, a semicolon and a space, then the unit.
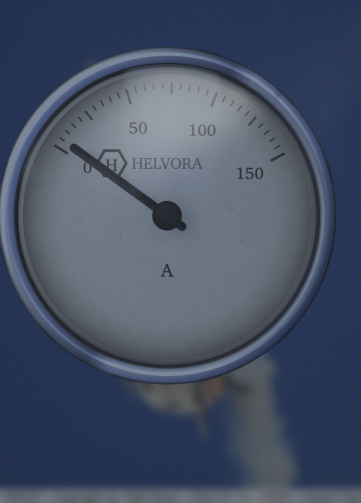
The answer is 5; A
